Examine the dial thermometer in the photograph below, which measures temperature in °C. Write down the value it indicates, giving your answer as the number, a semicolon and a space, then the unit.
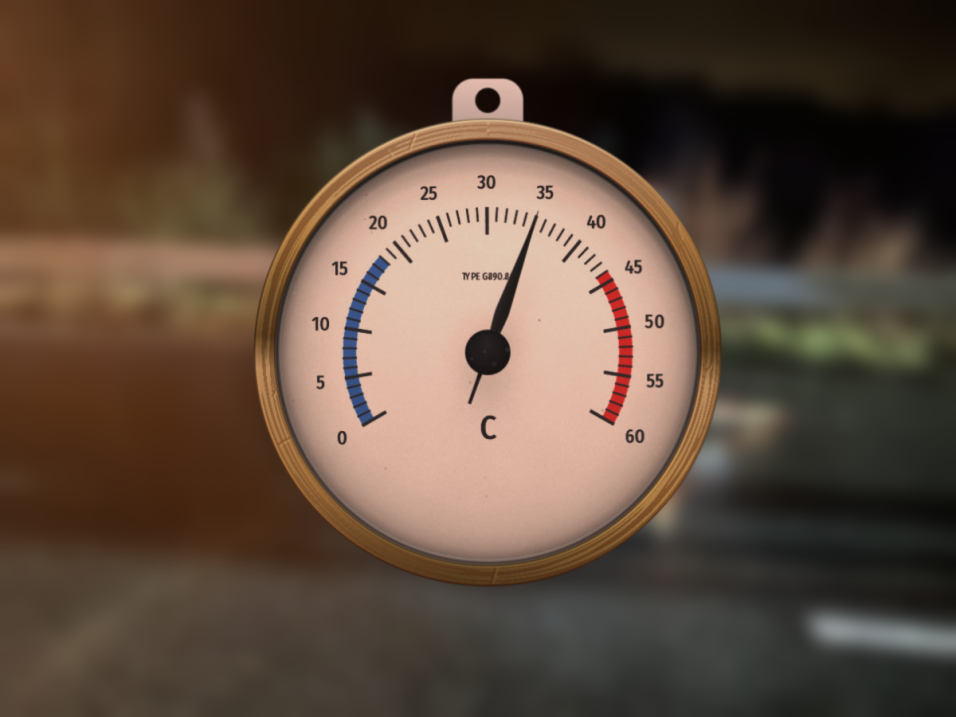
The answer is 35; °C
